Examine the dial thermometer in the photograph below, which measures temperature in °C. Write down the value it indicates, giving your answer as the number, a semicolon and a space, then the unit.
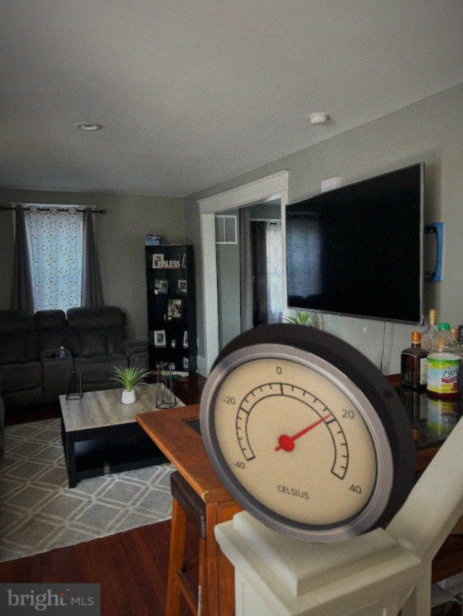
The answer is 18; °C
